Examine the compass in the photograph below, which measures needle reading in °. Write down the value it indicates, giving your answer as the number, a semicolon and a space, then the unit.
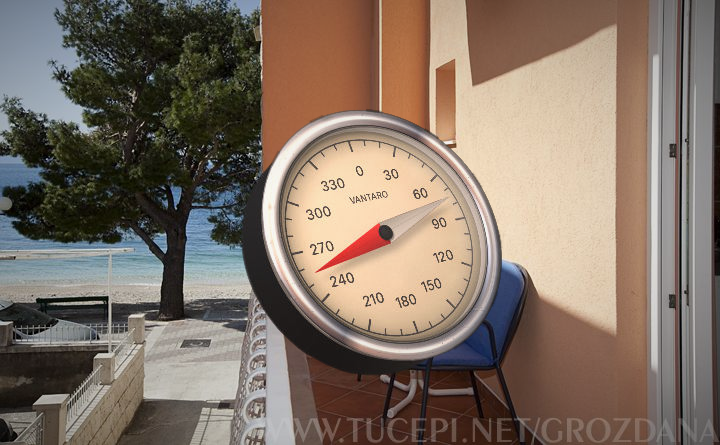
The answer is 255; °
